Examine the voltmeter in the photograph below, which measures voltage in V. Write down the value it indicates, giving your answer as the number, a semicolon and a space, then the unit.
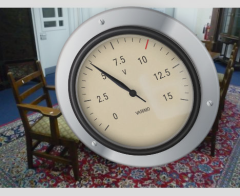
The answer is 5.5; V
